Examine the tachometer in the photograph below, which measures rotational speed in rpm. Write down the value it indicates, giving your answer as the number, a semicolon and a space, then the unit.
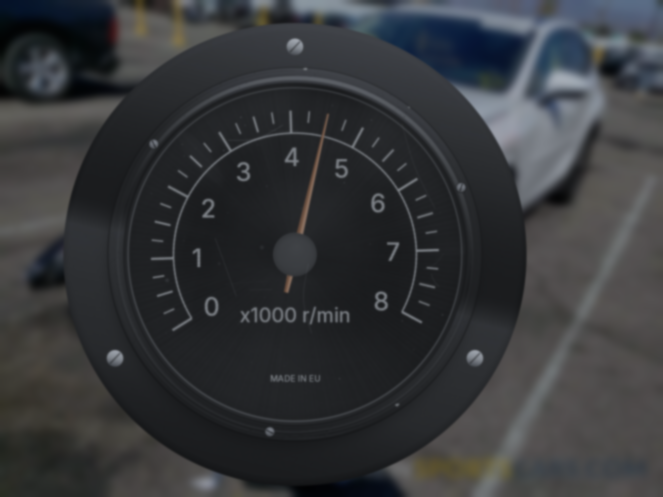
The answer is 4500; rpm
